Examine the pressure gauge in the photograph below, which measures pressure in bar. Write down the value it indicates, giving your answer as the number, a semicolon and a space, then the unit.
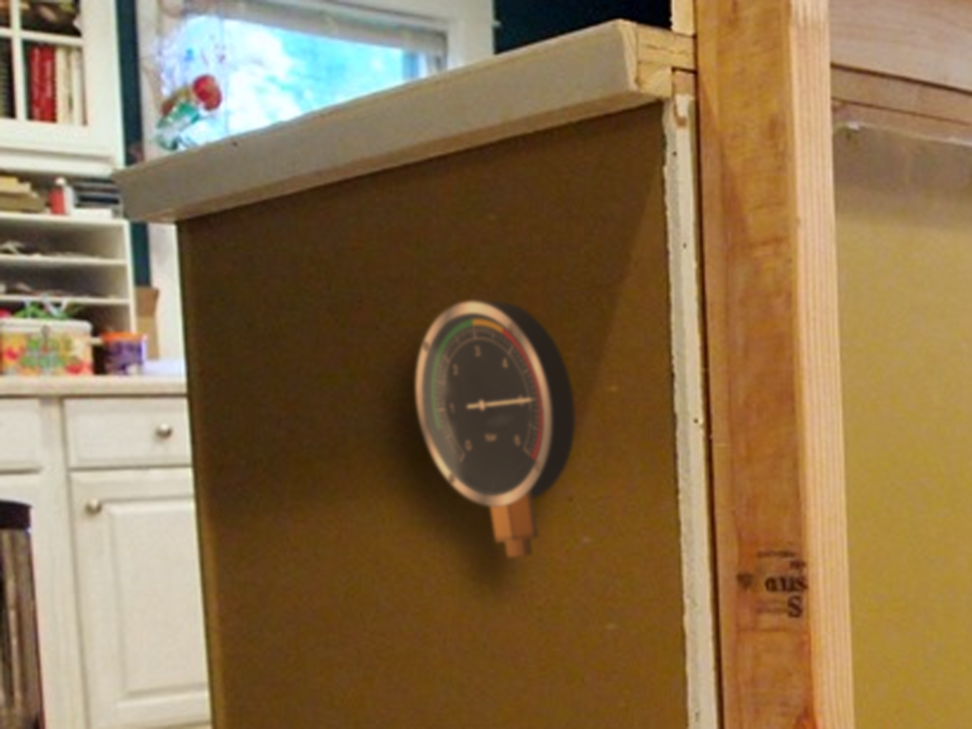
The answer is 5; bar
